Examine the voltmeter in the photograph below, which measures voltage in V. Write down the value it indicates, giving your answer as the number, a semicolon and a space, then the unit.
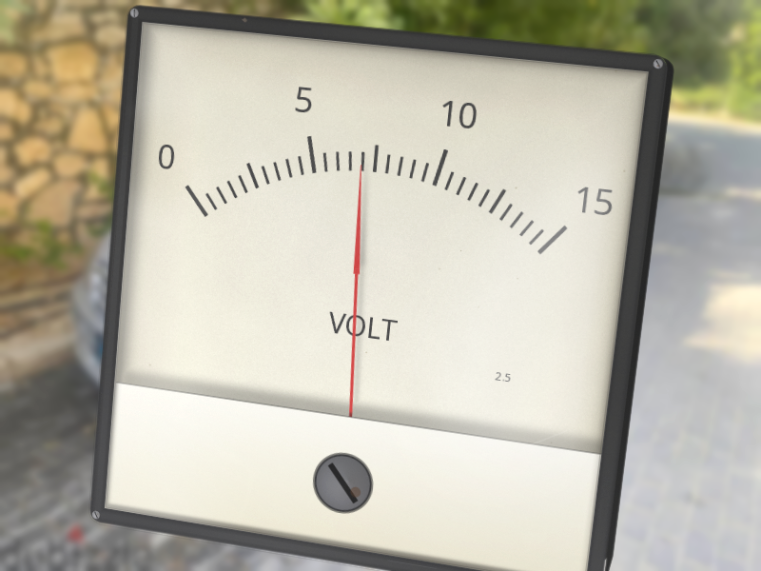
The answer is 7; V
